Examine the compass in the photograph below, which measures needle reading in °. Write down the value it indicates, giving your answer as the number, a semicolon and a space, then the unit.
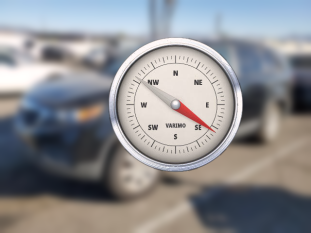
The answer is 125; °
